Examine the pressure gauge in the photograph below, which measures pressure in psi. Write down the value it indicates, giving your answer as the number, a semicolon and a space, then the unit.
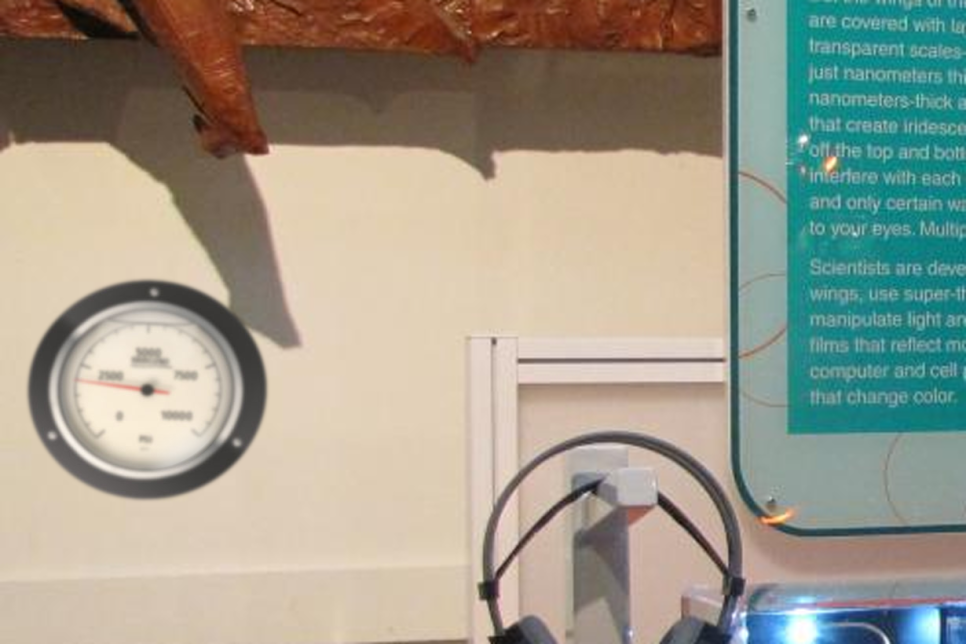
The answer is 2000; psi
